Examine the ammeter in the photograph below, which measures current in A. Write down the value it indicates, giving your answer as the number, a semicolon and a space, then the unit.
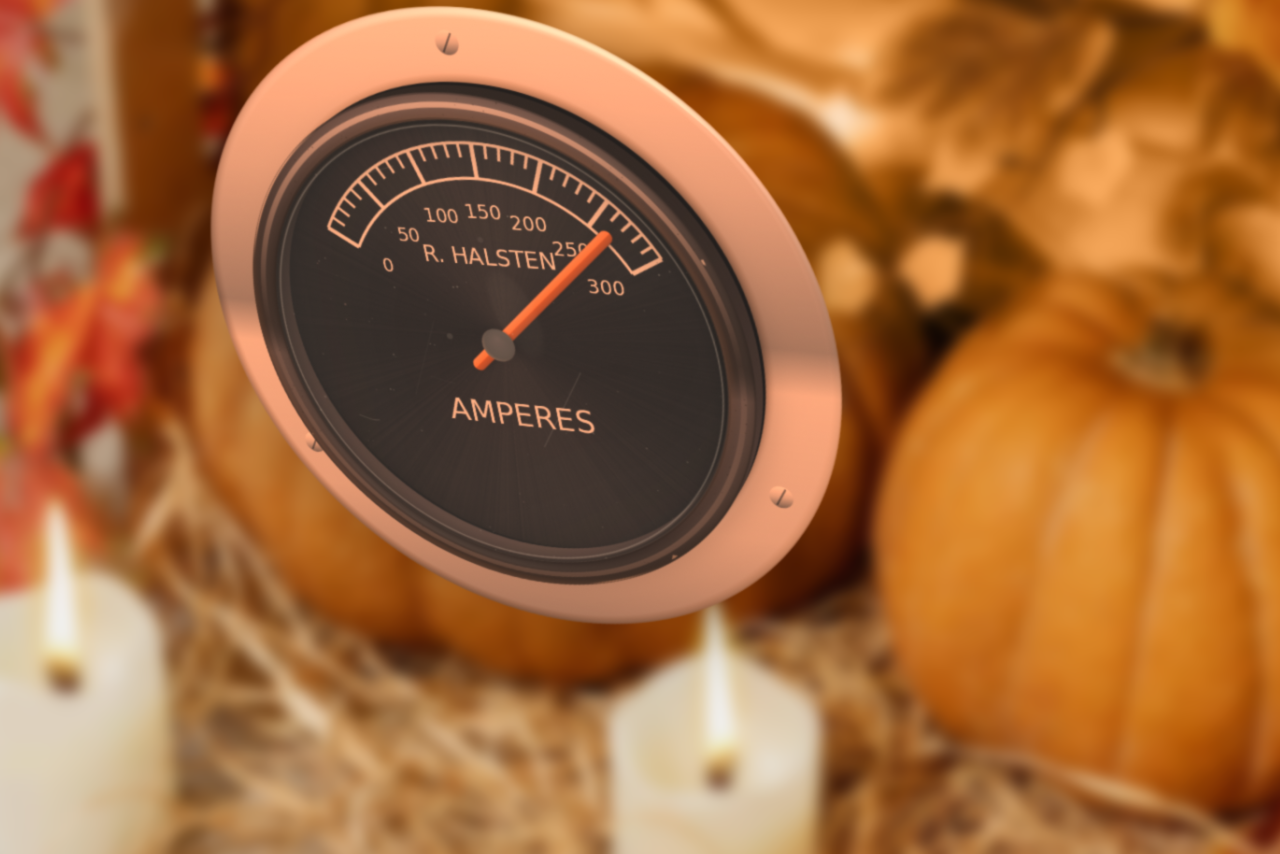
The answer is 265; A
